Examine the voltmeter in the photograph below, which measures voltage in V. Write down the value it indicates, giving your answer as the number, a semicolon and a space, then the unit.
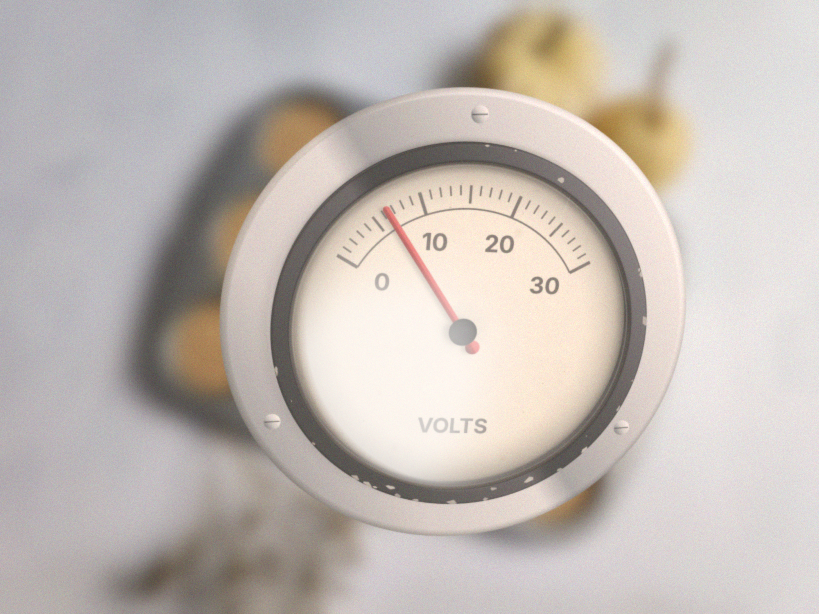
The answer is 6.5; V
